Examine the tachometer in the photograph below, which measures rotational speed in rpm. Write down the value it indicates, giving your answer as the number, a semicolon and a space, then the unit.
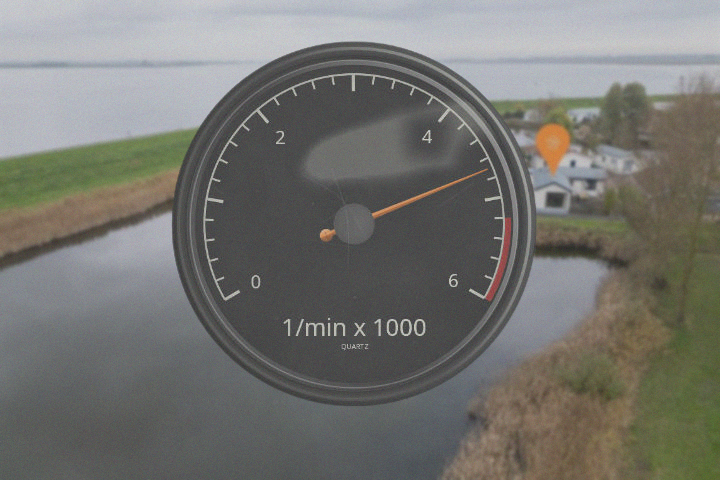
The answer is 4700; rpm
